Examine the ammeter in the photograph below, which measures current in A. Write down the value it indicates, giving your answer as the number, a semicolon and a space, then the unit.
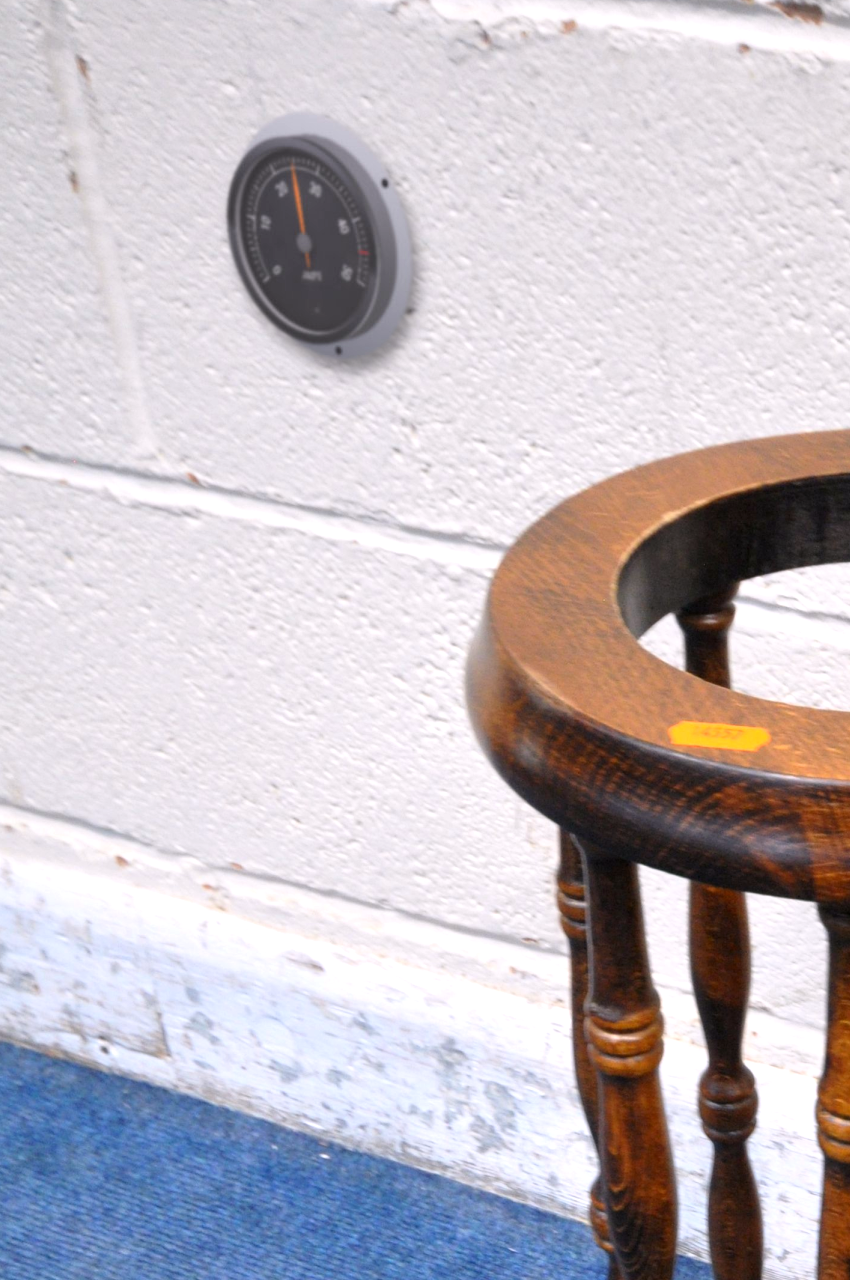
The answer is 25; A
